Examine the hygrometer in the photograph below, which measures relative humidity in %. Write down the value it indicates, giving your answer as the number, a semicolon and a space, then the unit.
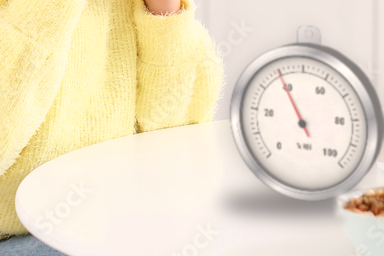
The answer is 40; %
